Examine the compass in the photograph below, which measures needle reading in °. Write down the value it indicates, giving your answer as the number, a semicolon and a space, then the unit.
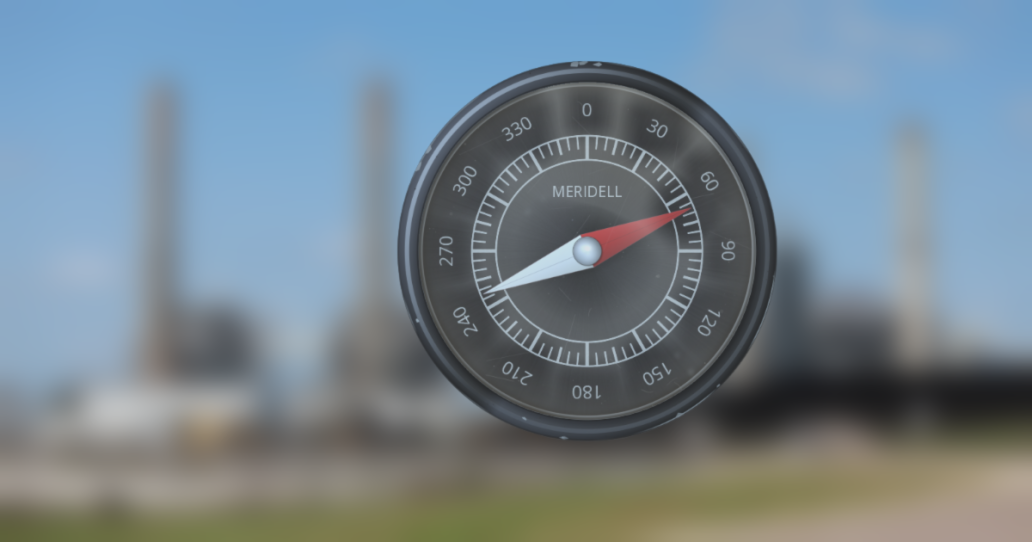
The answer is 67.5; °
